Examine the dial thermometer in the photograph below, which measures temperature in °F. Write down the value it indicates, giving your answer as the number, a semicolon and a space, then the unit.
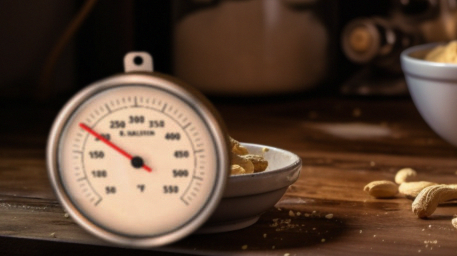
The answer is 200; °F
